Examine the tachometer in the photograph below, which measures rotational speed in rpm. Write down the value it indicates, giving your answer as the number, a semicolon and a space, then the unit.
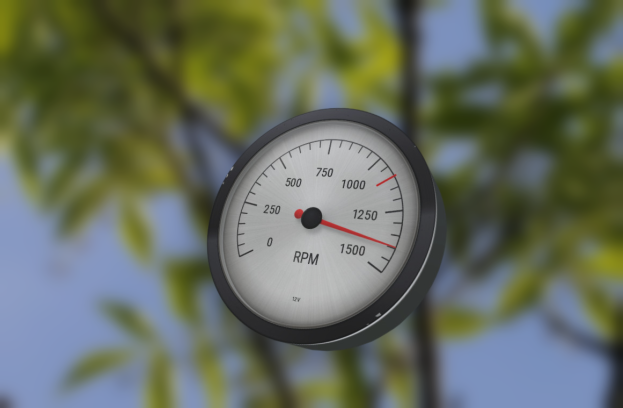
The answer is 1400; rpm
